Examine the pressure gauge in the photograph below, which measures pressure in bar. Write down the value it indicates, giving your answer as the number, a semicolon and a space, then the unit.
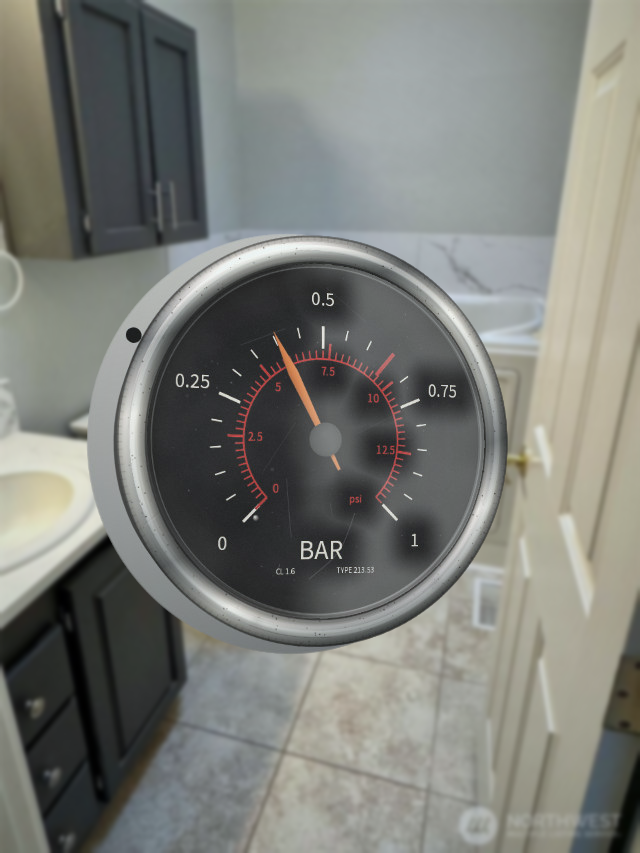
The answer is 0.4; bar
